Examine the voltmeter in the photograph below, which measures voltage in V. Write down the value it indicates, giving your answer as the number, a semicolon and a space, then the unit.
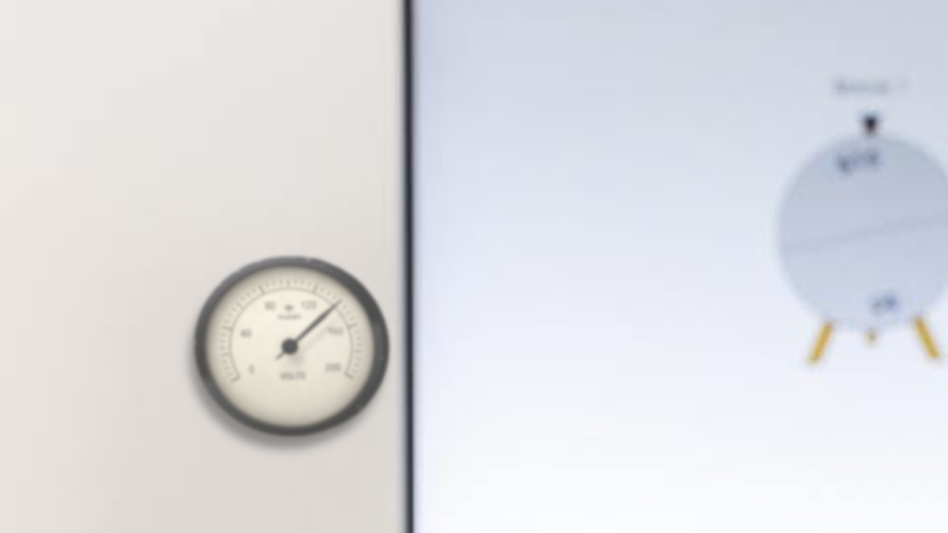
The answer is 140; V
